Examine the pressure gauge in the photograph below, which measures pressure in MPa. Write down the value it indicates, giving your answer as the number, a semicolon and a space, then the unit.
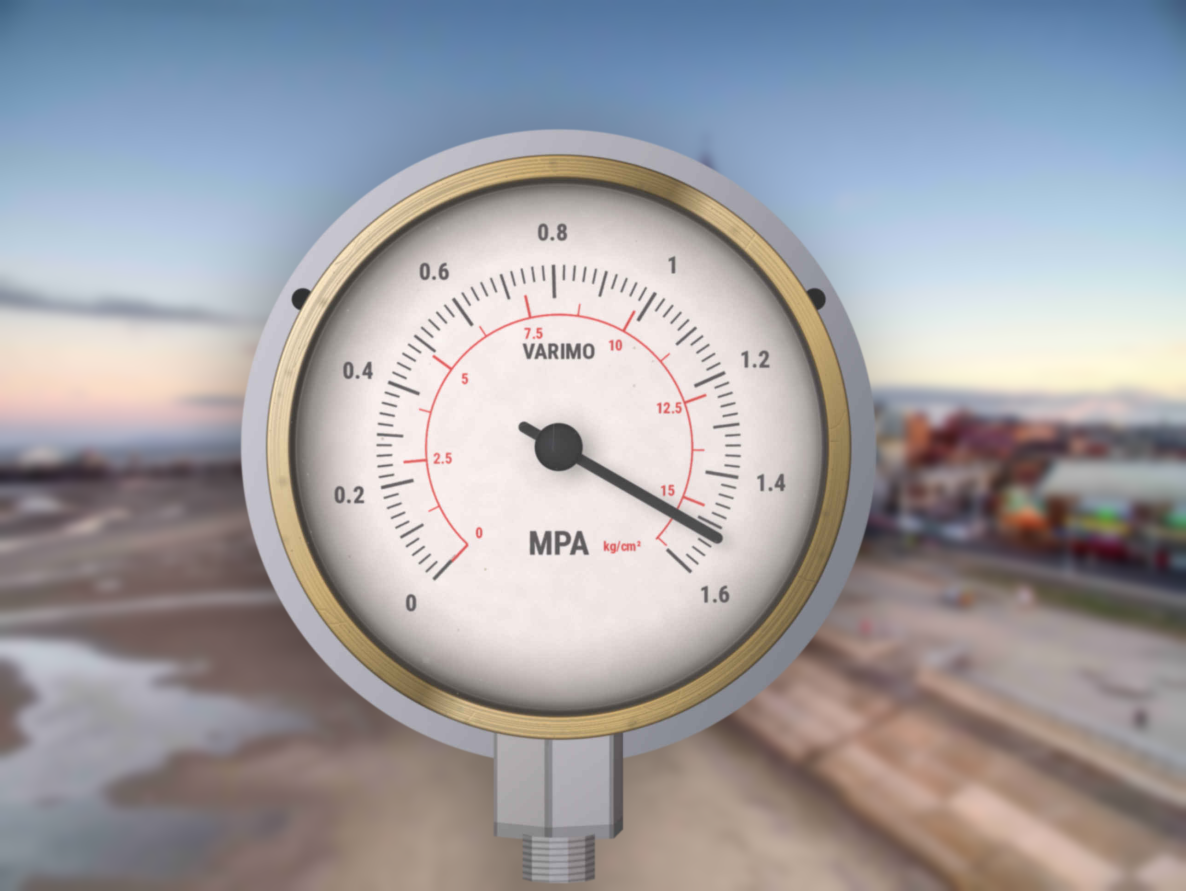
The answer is 1.52; MPa
